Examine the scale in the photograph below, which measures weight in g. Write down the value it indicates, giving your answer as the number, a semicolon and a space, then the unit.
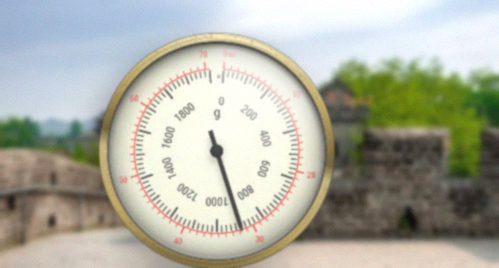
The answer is 900; g
